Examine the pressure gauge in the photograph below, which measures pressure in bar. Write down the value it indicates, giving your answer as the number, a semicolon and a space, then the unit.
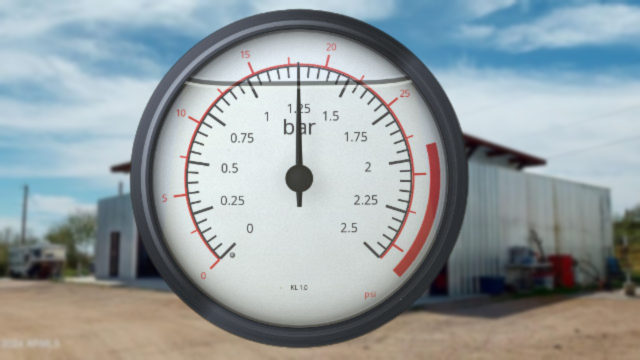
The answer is 1.25; bar
